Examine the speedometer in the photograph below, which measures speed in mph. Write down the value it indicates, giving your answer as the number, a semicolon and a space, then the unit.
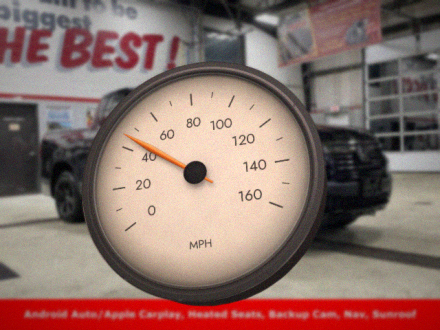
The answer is 45; mph
